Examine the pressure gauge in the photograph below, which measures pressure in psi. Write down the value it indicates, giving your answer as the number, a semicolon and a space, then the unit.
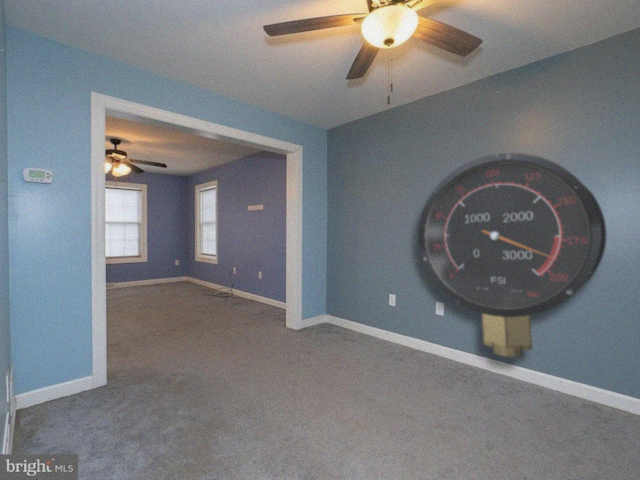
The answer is 2750; psi
